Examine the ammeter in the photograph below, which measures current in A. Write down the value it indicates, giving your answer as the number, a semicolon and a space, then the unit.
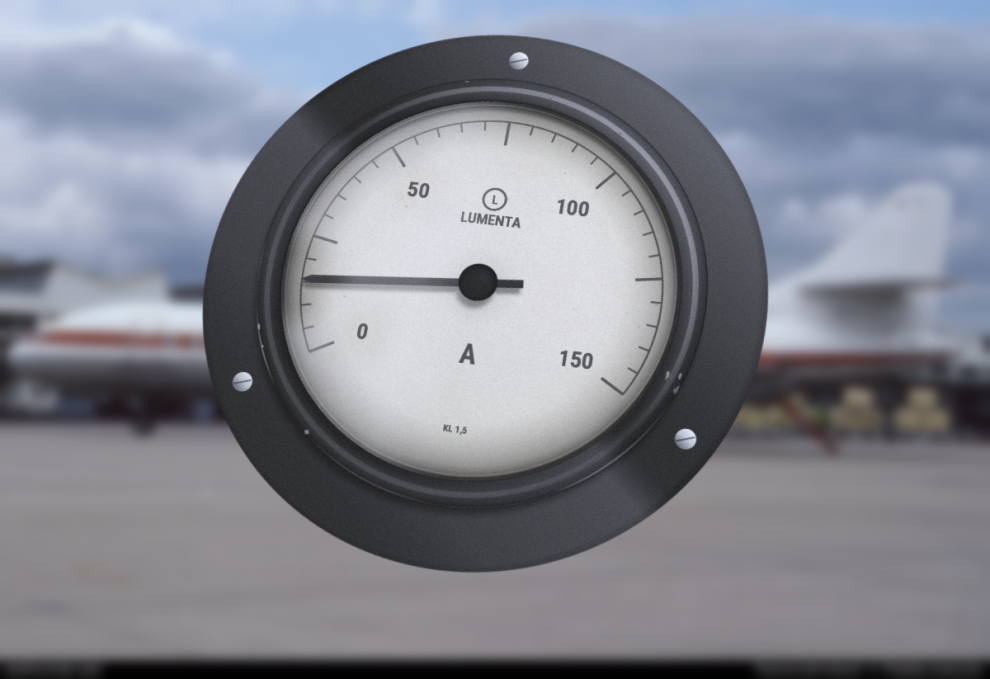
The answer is 15; A
